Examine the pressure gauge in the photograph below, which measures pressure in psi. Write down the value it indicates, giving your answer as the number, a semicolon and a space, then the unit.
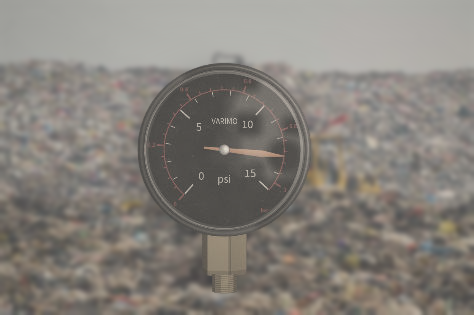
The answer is 13; psi
